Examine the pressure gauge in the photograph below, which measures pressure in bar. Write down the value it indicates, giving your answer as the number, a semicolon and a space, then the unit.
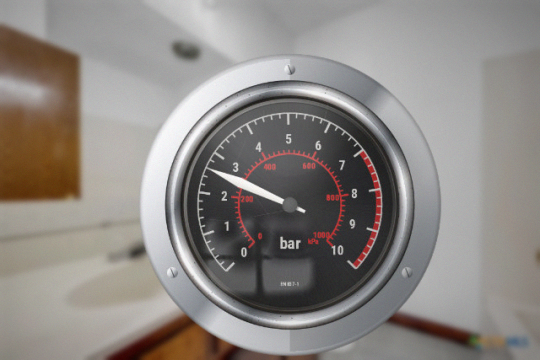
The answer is 2.6; bar
